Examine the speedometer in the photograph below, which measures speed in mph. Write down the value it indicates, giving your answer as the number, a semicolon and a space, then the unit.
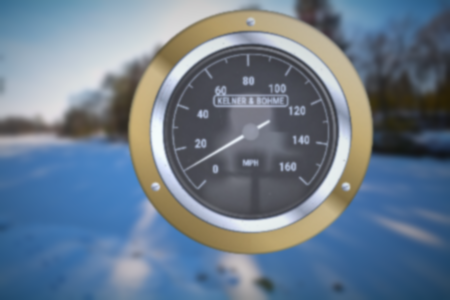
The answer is 10; mph
